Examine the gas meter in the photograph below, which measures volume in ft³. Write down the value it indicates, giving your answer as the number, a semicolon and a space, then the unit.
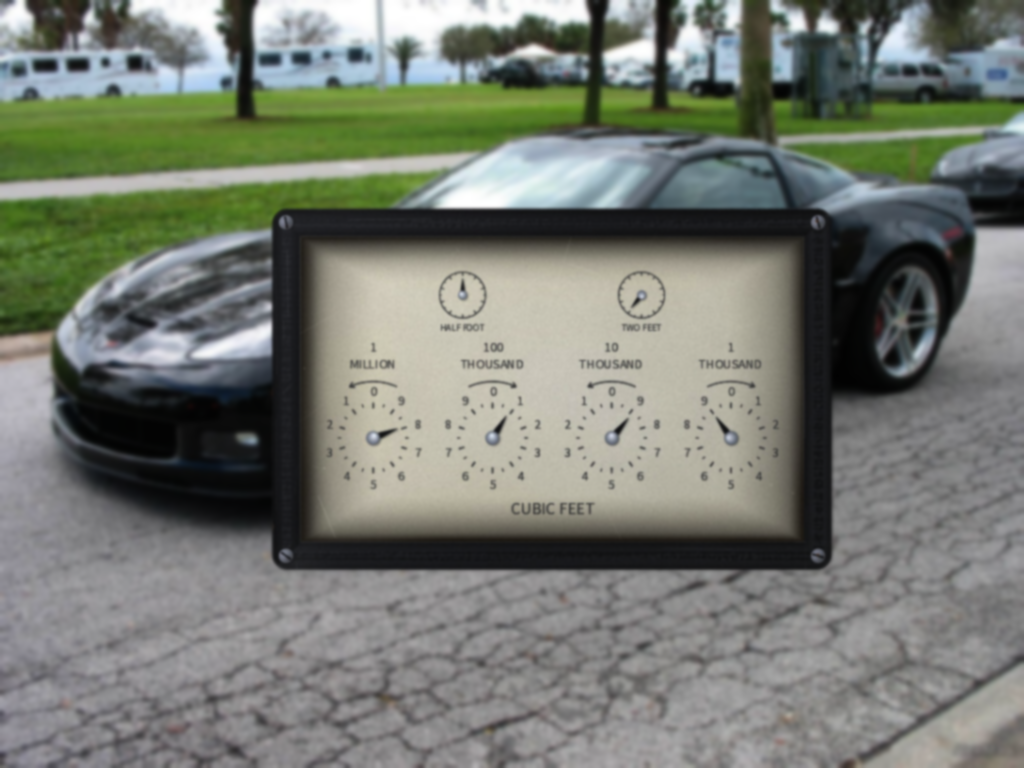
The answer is 808900; ft³
